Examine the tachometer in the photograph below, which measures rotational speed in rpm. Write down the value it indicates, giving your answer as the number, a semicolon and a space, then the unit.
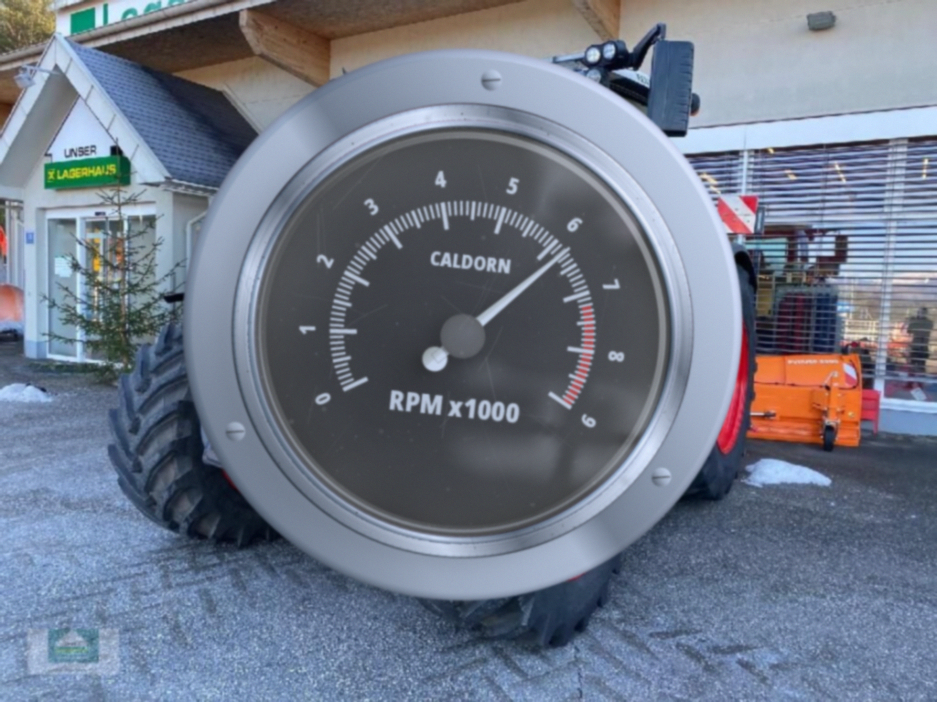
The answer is 6200; rpm
